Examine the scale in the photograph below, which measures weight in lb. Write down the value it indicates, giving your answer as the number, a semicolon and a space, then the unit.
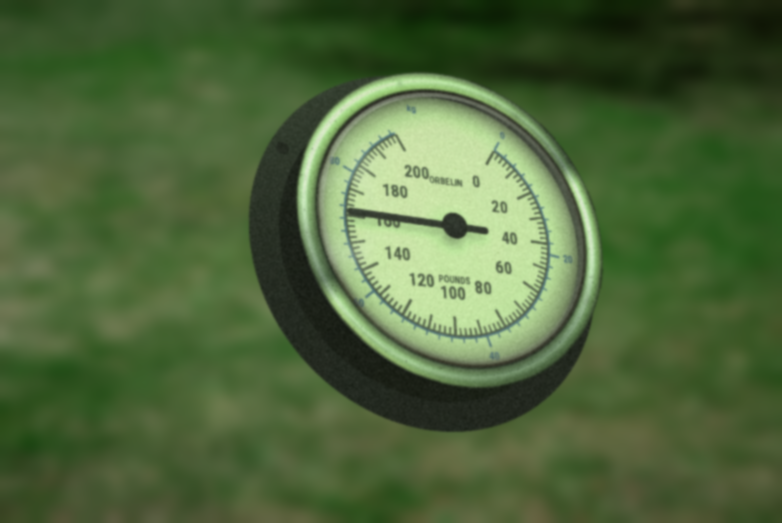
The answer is 160; lb
